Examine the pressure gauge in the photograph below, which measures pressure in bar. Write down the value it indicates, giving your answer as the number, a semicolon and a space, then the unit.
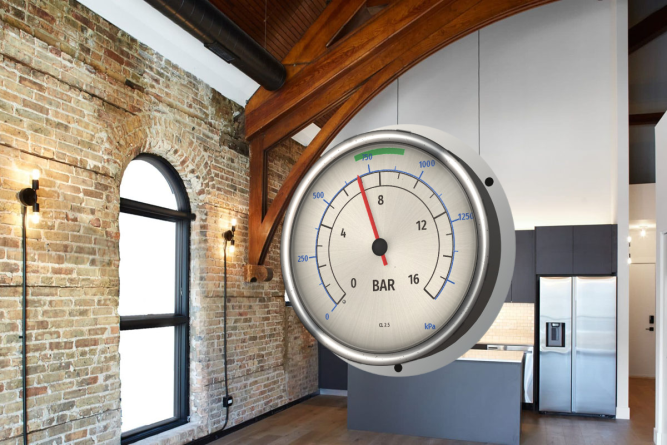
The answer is 7; bar
